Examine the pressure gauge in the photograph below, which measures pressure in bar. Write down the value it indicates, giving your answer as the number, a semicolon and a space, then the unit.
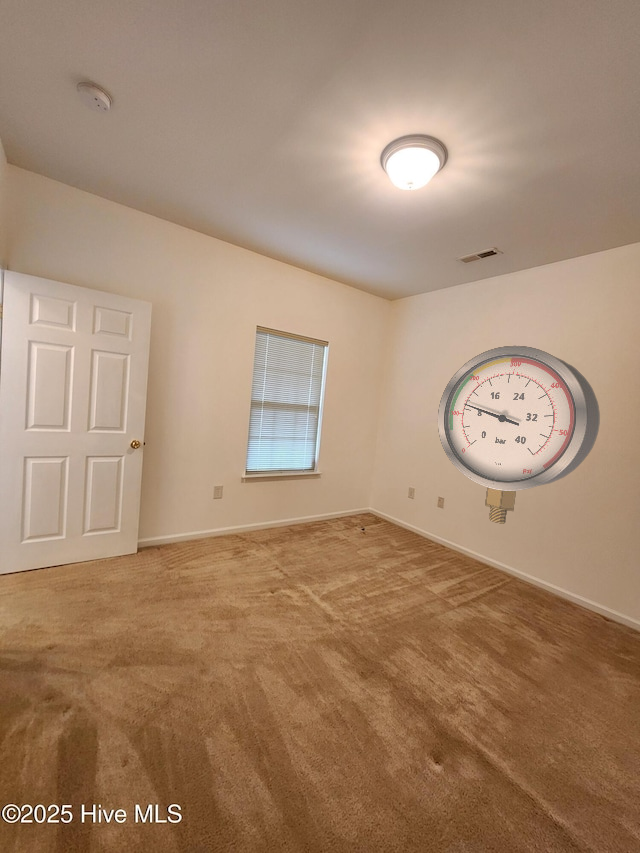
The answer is 9; bar
